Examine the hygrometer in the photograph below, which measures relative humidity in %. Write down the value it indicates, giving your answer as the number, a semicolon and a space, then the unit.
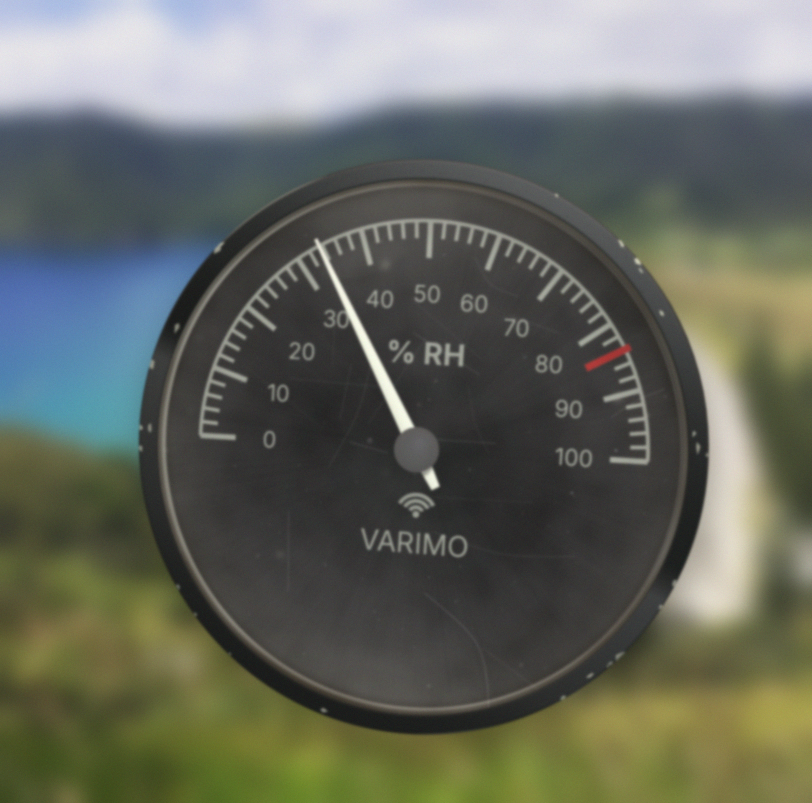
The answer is 34; %
